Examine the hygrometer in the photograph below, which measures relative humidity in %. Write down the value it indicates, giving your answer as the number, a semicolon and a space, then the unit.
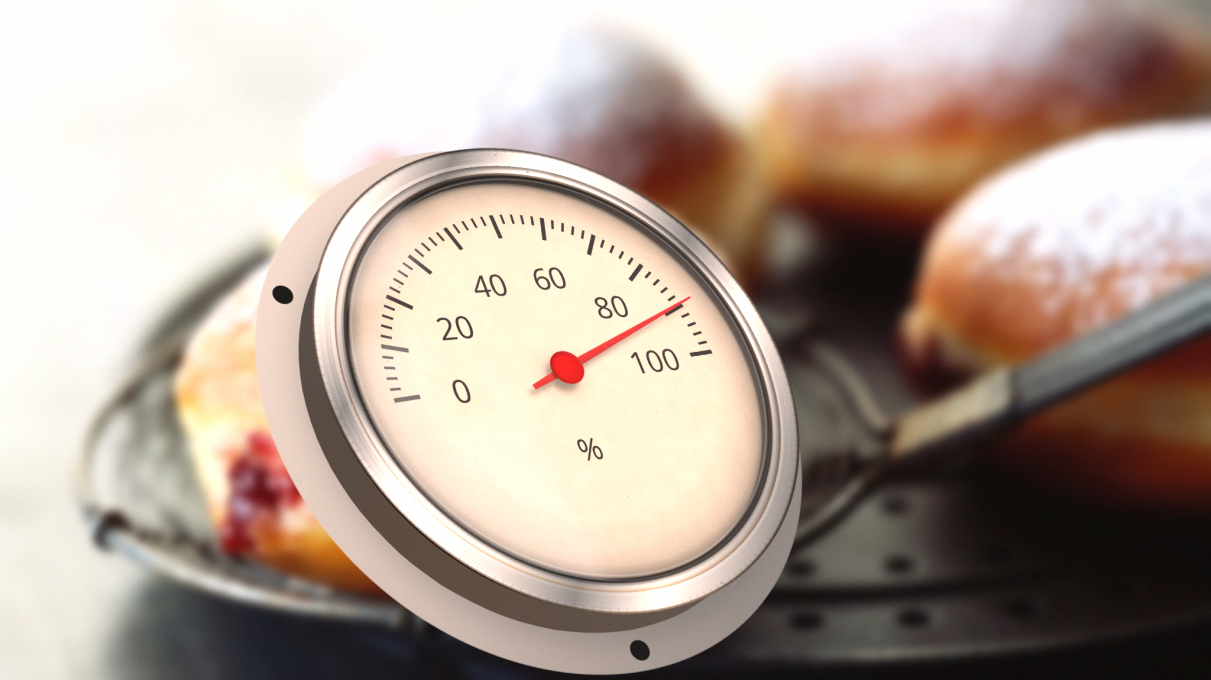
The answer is 90; %
